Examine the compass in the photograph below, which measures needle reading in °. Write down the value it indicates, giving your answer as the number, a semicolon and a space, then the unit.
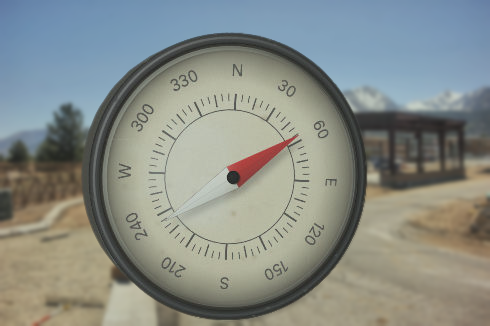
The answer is 55; °
